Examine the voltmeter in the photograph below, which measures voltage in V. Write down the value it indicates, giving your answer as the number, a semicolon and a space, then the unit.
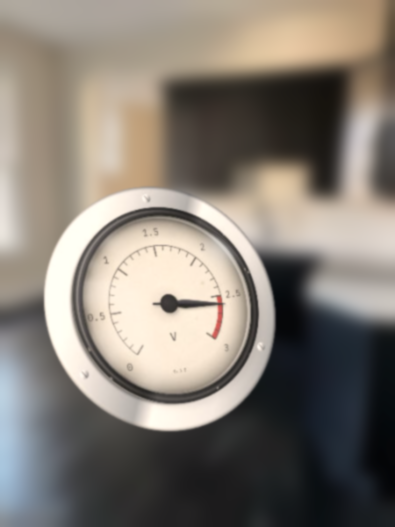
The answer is 2.6; V
